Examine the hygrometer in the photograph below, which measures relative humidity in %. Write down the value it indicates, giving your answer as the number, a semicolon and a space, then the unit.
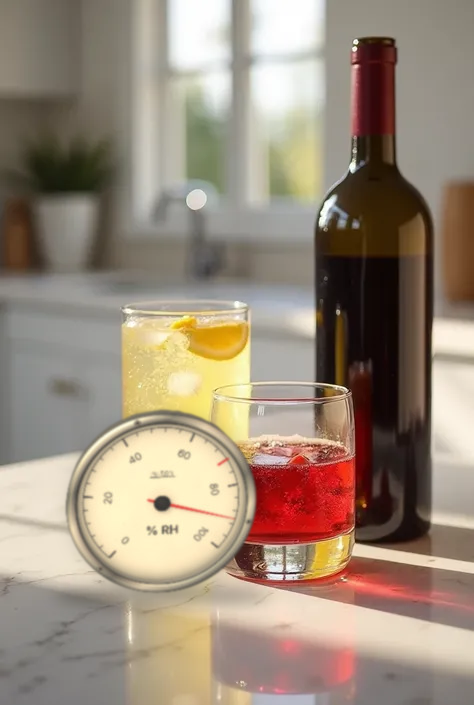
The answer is 90; %
